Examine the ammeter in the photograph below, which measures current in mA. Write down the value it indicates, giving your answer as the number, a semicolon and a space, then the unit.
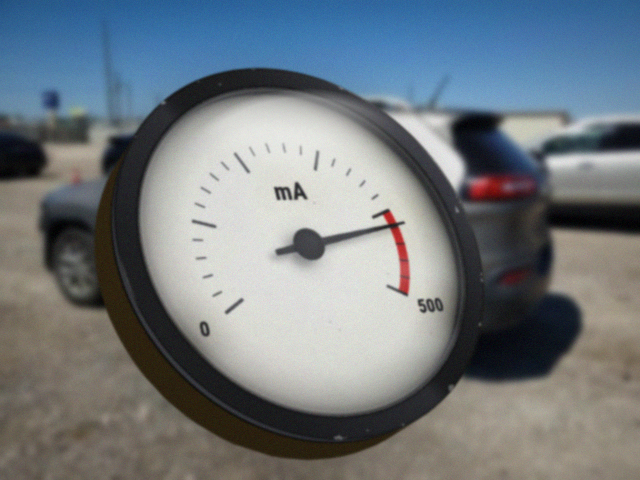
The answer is 420; mA
